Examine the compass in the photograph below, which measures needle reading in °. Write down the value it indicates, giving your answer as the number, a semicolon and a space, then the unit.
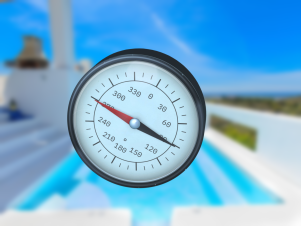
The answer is 270; °
